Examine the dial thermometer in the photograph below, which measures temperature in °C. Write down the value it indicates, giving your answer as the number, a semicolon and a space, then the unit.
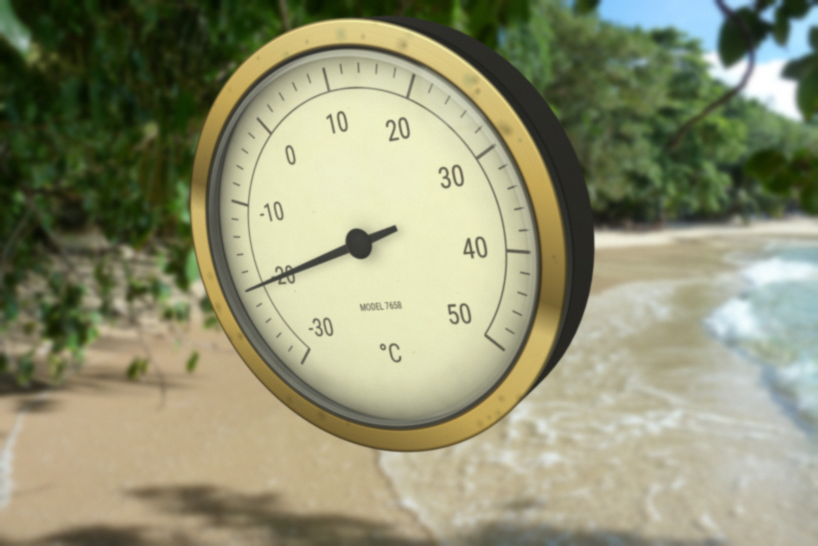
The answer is -20; °C
